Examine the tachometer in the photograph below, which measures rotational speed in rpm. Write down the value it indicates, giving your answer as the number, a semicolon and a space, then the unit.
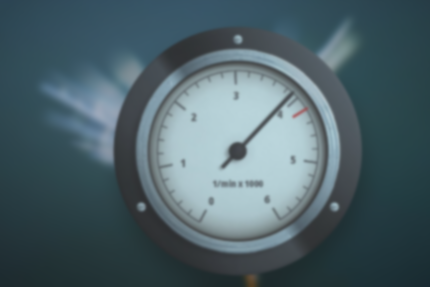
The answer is 3900; rpm
